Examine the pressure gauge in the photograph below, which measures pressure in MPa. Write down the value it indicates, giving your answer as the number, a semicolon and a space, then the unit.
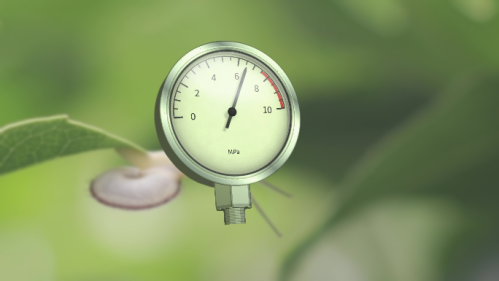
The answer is 6.5; MPa
